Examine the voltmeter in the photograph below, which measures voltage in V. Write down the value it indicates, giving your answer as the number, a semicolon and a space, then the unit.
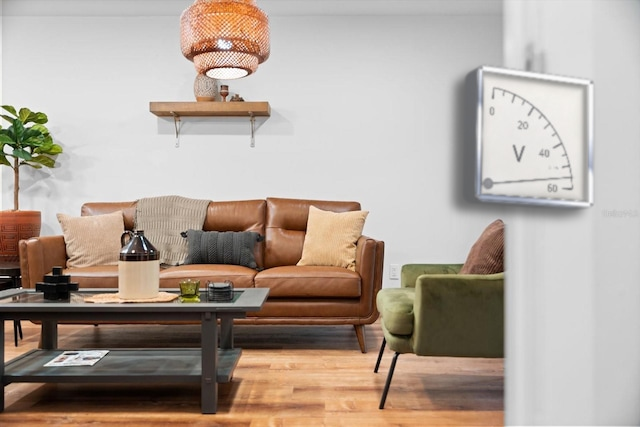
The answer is 55; V
